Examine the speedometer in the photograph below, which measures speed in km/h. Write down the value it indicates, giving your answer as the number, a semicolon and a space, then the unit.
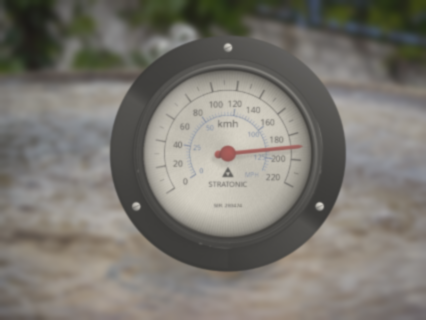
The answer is 190; km/h
